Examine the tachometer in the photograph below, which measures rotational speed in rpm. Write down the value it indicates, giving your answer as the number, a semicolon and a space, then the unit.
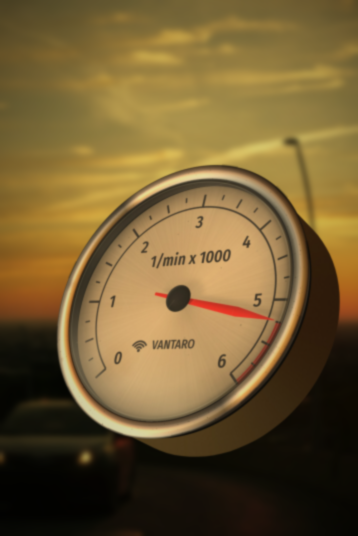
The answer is 5250; rpm
